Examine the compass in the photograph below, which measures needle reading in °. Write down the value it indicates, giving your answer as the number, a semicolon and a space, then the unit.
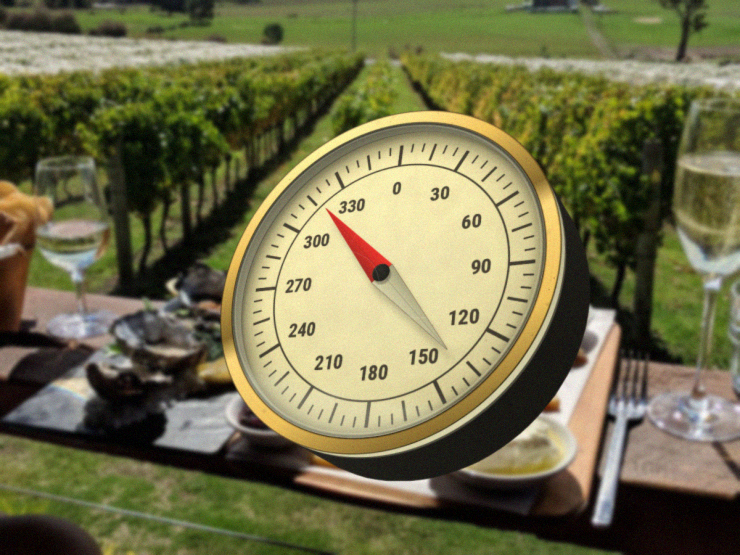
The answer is 317.5; °
